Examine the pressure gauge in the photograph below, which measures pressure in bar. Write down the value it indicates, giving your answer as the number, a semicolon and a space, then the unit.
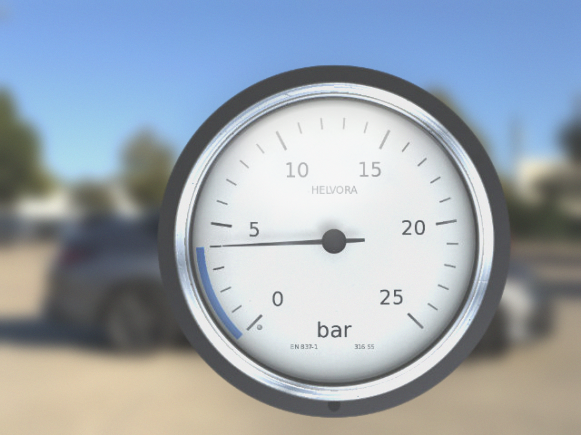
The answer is 4; bar
